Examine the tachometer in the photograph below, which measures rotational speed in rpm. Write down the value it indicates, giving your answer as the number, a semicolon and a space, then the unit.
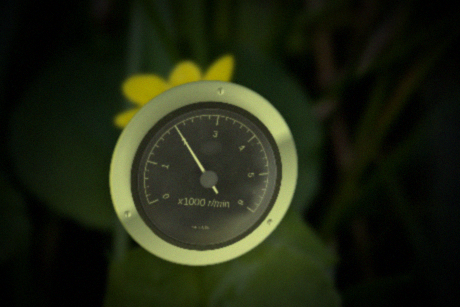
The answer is 2000; rpm
